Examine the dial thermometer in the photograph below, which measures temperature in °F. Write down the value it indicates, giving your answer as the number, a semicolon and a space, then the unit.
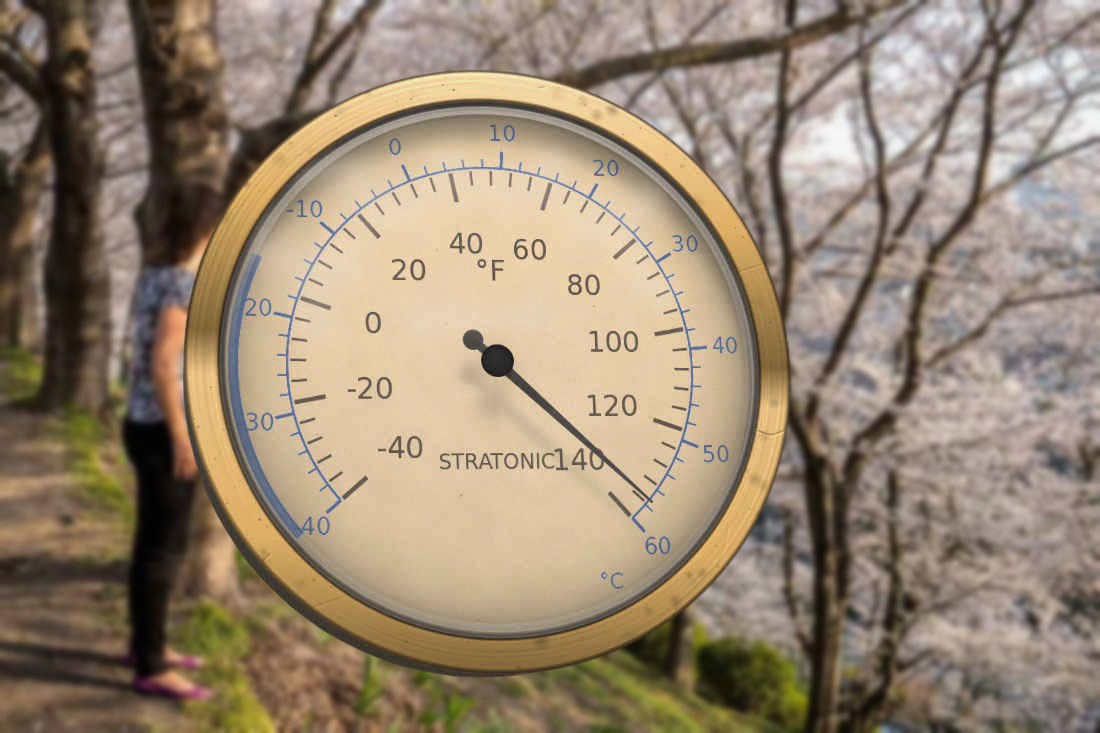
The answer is 136; °F
